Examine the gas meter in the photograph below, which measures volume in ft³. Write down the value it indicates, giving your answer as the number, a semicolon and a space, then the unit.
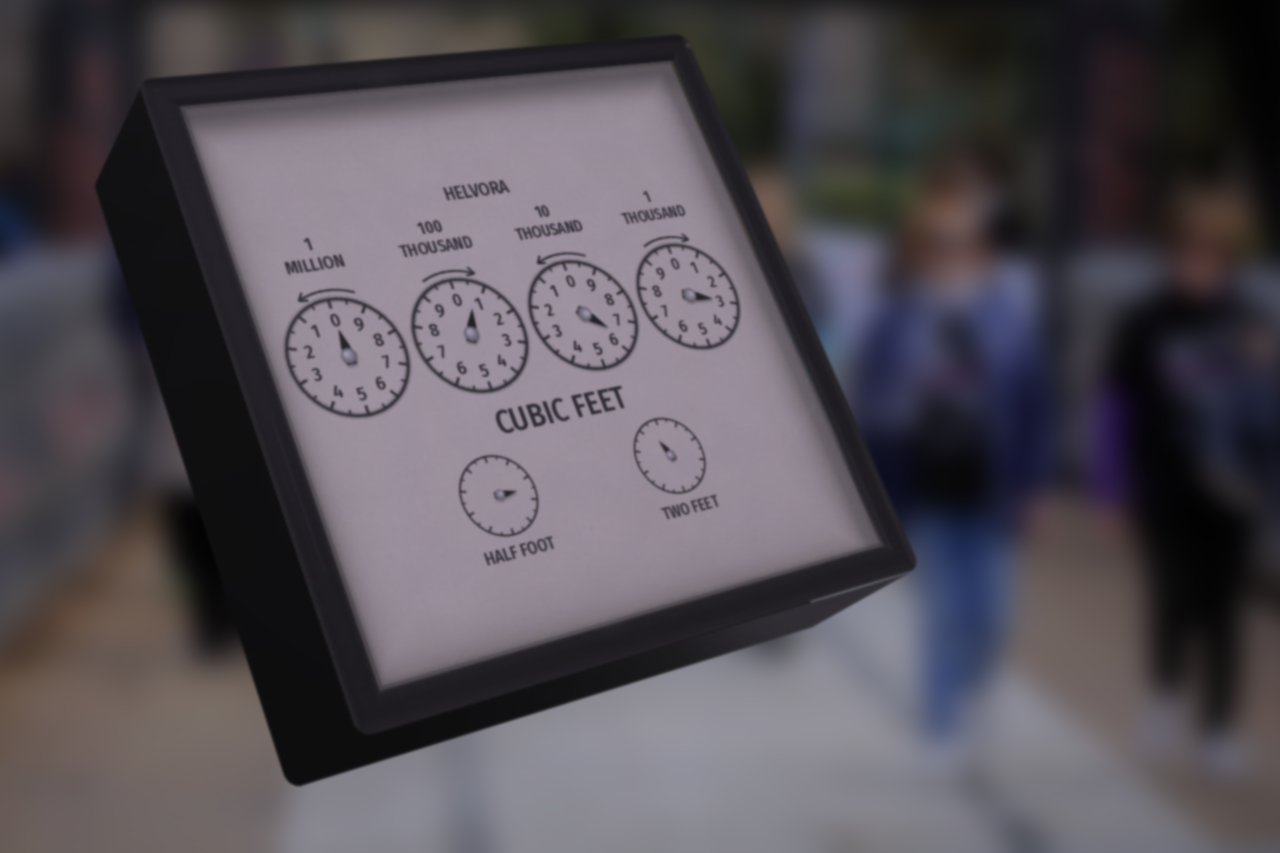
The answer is 6300; ft³
